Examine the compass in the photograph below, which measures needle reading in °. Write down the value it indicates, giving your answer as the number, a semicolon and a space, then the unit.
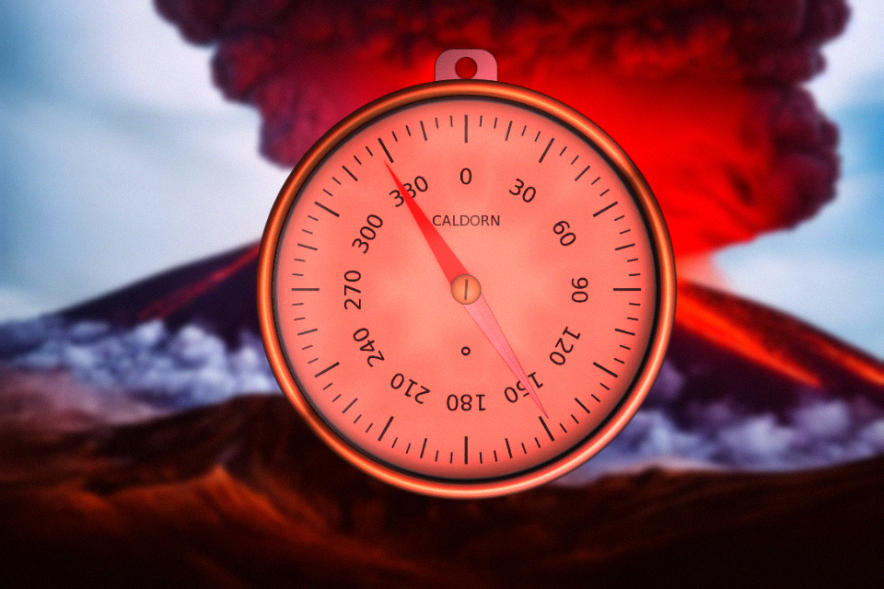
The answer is 327.5; °
